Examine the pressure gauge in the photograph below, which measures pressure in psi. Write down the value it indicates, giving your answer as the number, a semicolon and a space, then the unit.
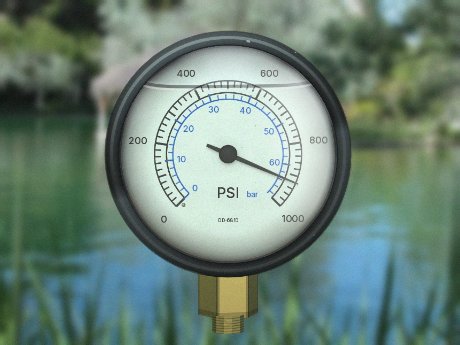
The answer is 920; psi
